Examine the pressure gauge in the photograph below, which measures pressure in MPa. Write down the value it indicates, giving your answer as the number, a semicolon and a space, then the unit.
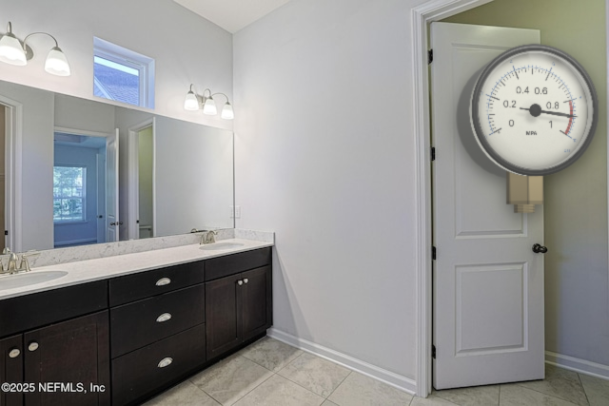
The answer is 0.9; MPa
